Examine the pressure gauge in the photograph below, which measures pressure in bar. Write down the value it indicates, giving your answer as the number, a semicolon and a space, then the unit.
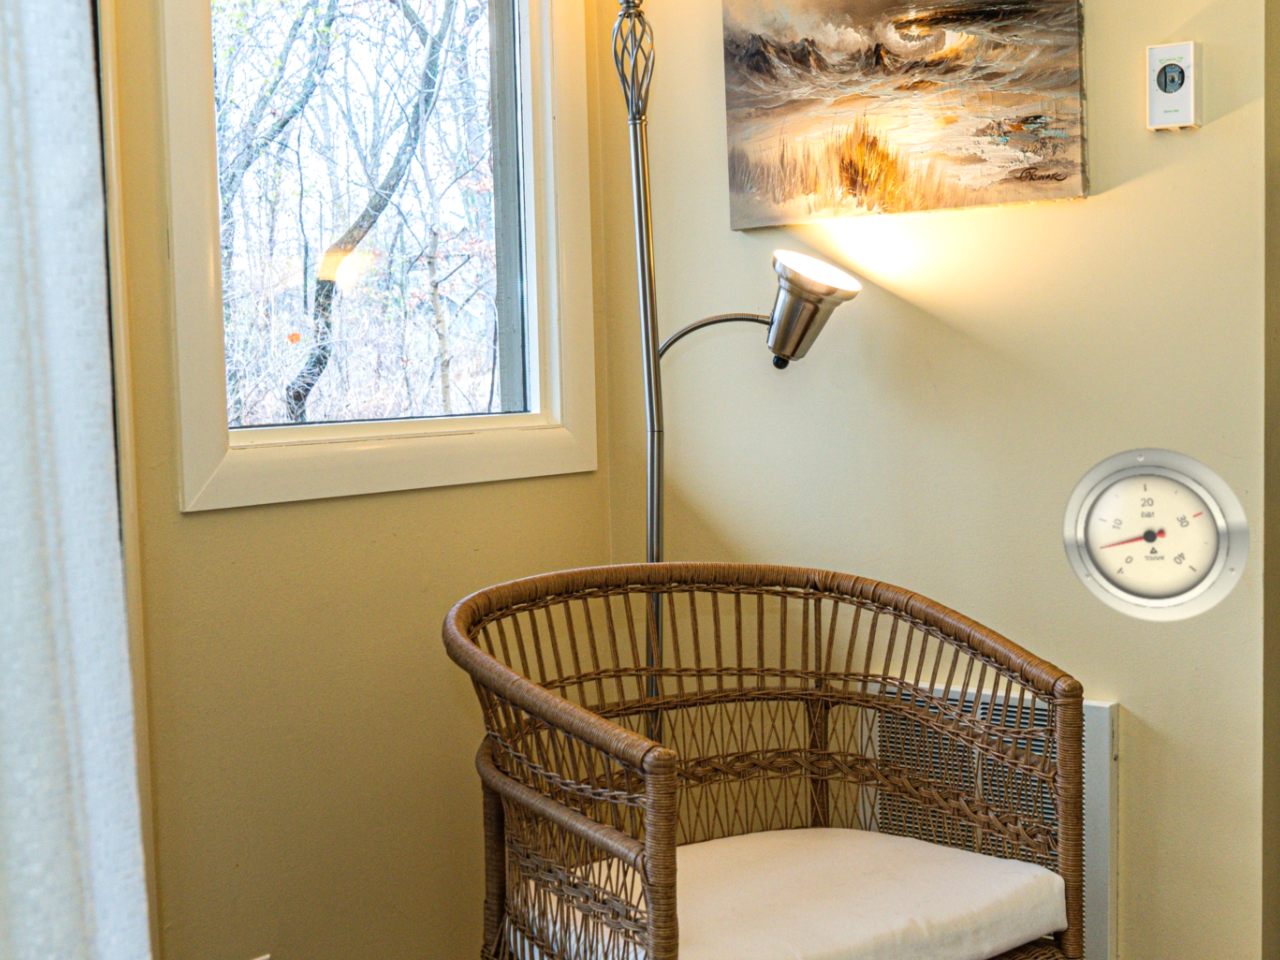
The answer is 5; bar
